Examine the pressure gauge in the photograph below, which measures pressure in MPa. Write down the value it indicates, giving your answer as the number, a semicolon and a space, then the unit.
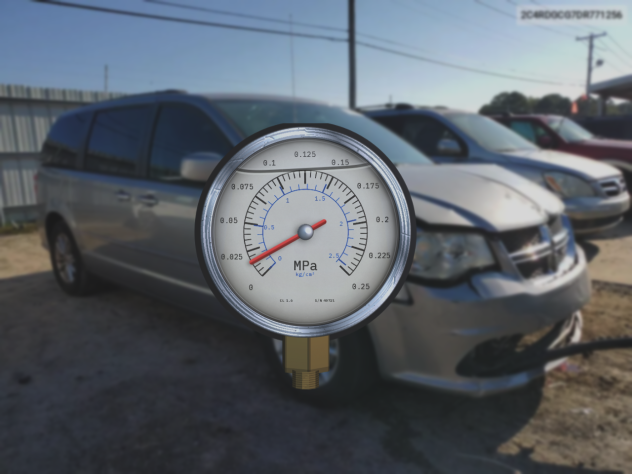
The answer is 0.015; MPa
